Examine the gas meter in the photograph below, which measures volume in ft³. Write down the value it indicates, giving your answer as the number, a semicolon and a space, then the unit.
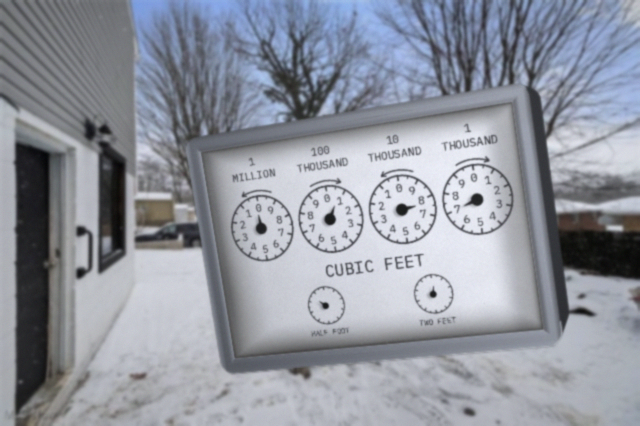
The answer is 7700; ft³
